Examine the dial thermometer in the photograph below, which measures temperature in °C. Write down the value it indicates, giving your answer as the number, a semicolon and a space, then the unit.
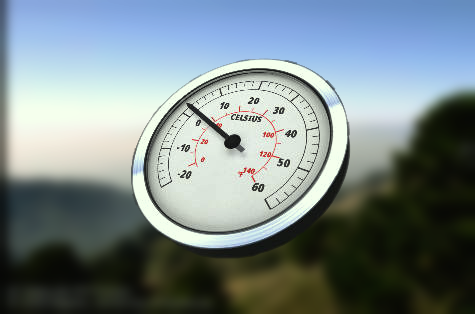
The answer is 2; °C
